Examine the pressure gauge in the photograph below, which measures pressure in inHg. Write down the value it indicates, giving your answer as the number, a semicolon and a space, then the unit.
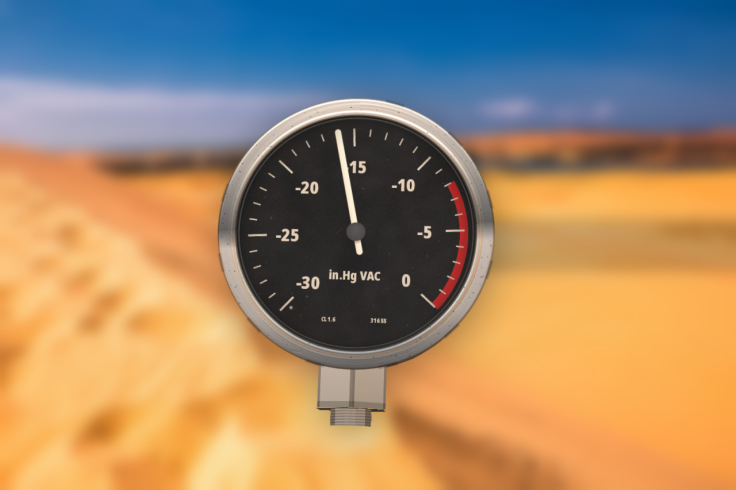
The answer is -16; inHg
